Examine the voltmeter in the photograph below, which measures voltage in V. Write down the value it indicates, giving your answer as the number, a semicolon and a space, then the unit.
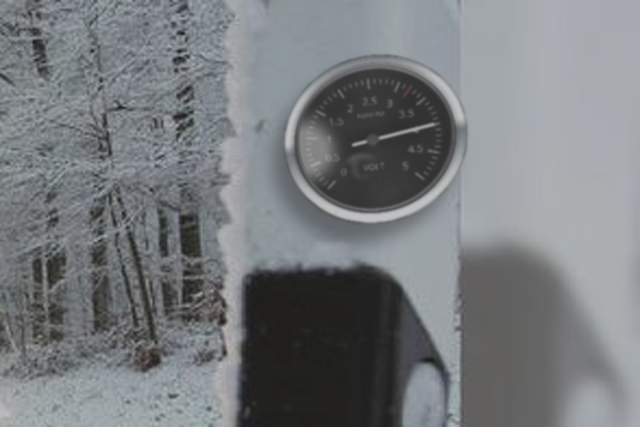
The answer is 4; V
